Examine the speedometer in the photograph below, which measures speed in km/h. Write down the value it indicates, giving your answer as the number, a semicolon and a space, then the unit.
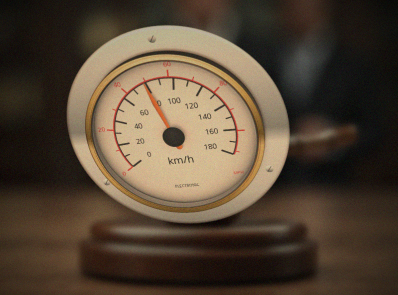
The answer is 80; km/h
